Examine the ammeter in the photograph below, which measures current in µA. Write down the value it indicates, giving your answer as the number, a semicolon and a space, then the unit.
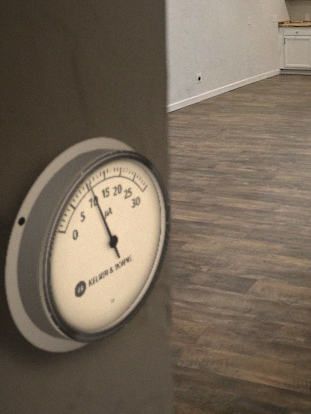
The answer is 10; µA
